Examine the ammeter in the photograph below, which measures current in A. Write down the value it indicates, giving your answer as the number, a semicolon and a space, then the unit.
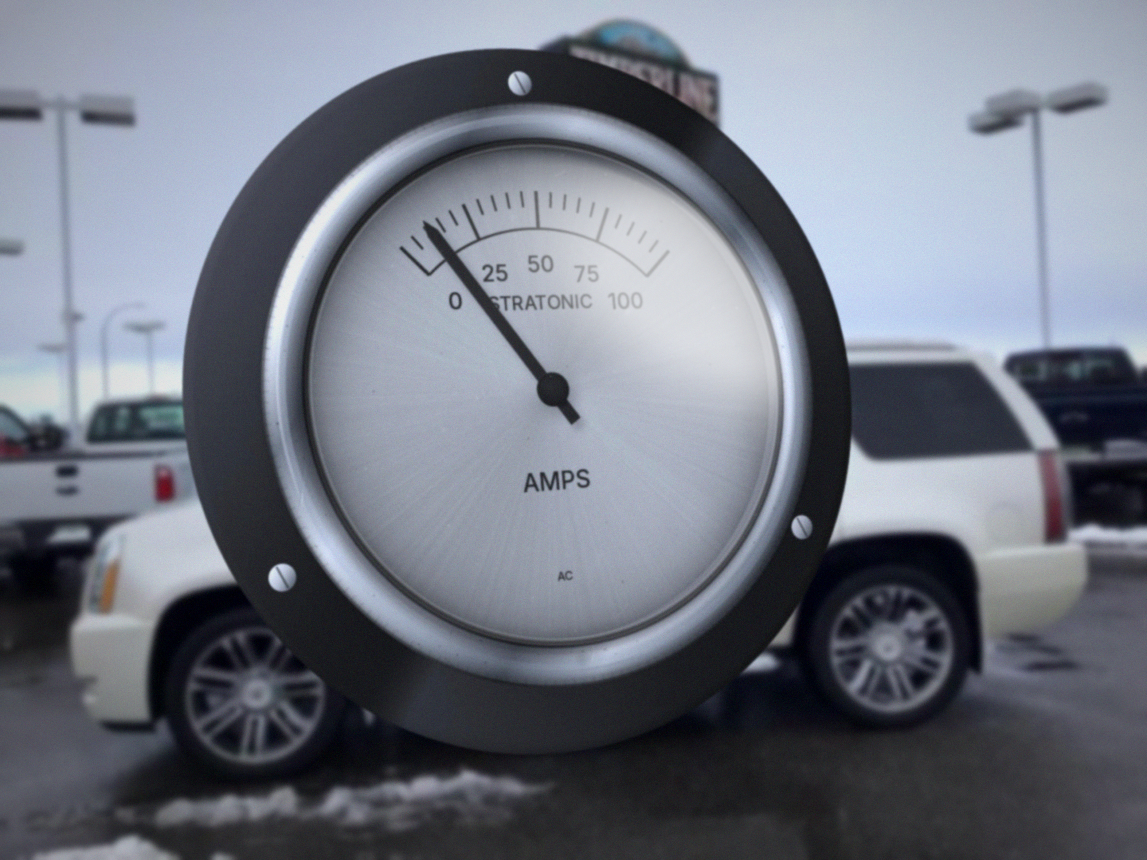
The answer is 10; A
